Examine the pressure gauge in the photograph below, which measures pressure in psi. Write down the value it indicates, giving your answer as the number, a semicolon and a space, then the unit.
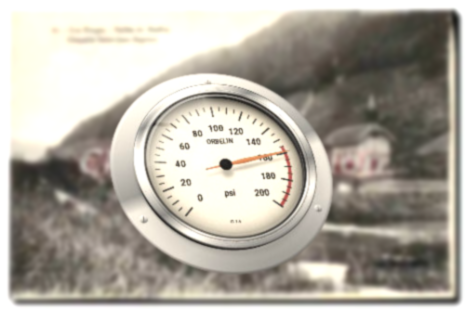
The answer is 160; psi
